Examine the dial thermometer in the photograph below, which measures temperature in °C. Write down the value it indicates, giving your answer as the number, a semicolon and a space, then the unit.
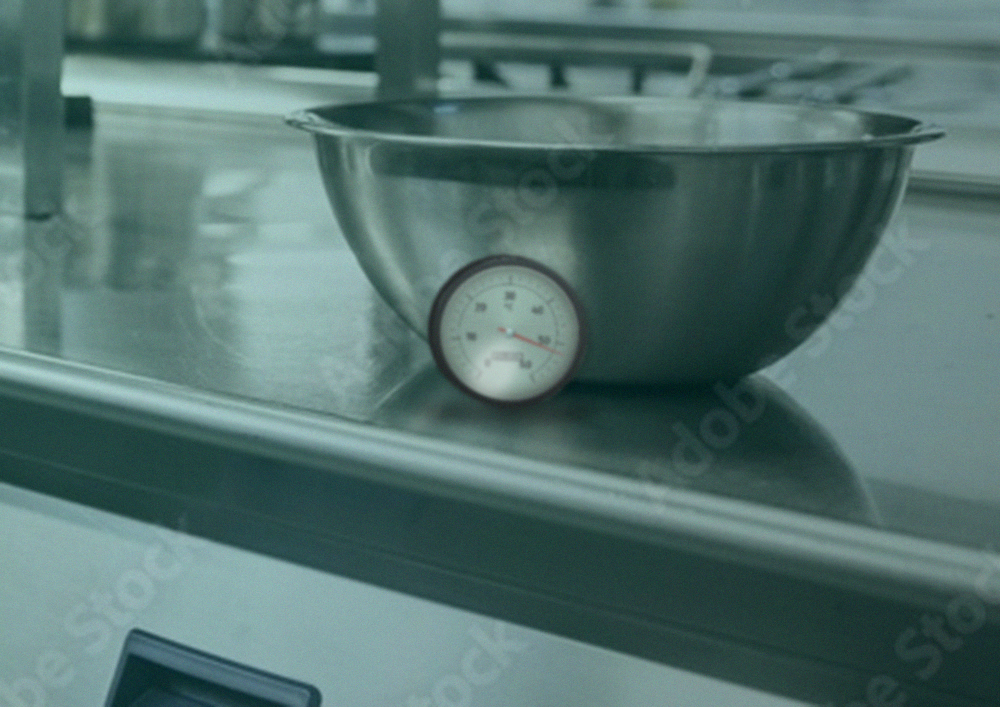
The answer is 52; °C
